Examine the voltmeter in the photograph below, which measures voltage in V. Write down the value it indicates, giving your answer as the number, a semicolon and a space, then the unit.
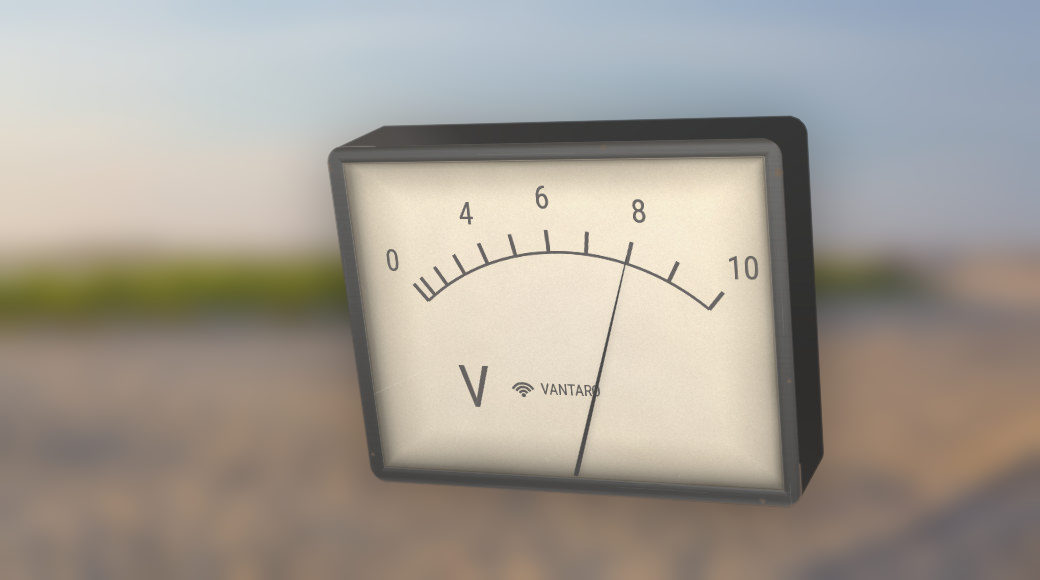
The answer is 8; V
